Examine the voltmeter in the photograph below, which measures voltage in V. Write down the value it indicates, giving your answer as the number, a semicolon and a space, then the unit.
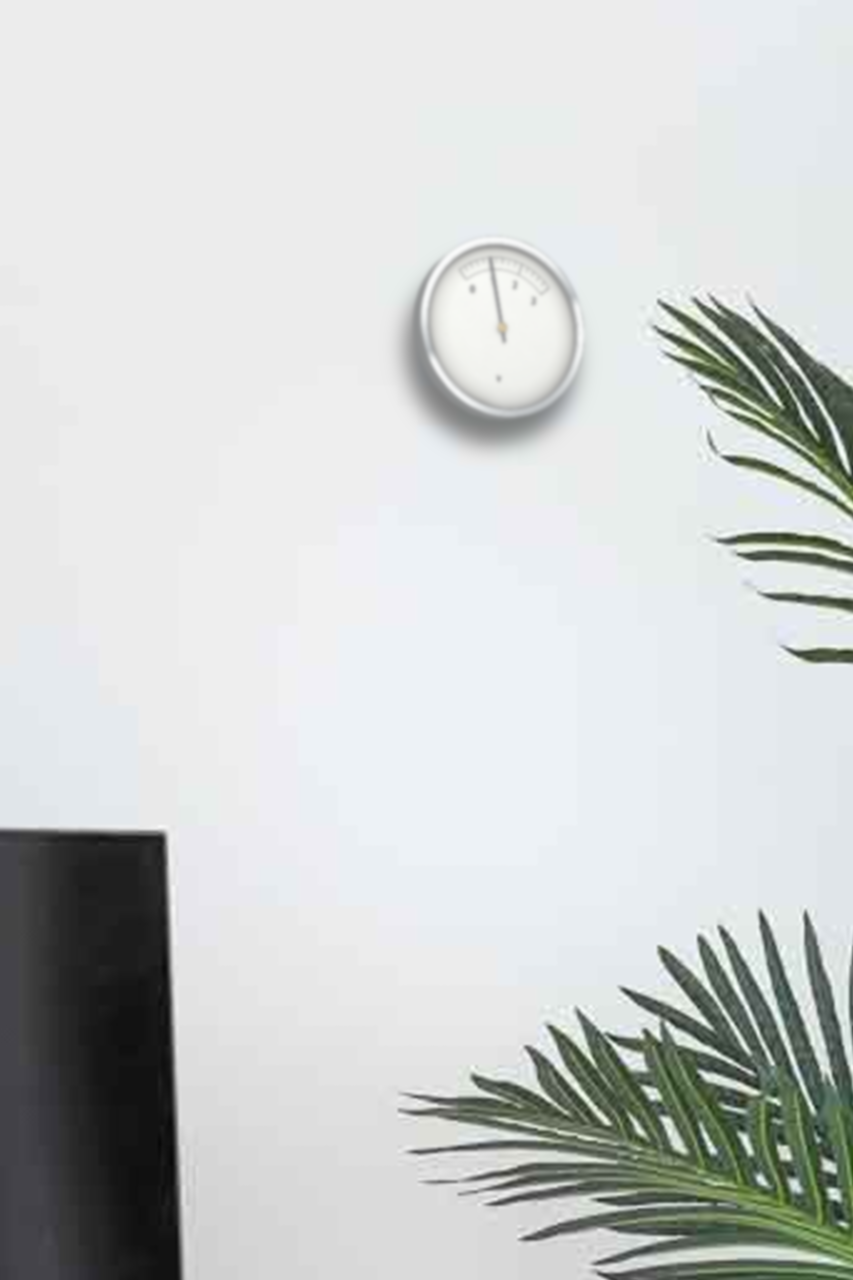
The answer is 1; V
